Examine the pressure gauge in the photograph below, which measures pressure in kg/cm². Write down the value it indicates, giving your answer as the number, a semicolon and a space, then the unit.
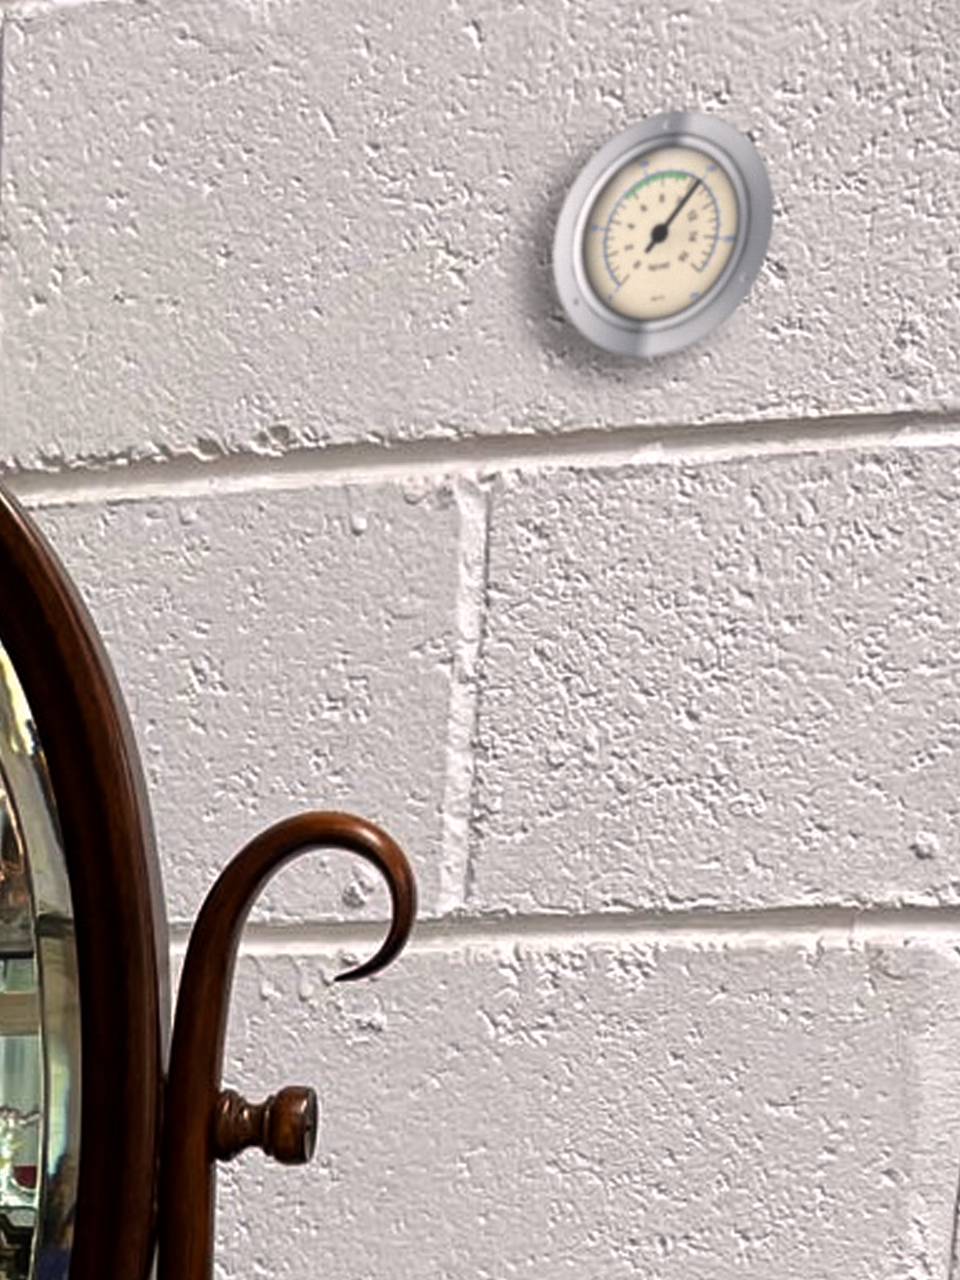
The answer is 10.5; kg/cm²
